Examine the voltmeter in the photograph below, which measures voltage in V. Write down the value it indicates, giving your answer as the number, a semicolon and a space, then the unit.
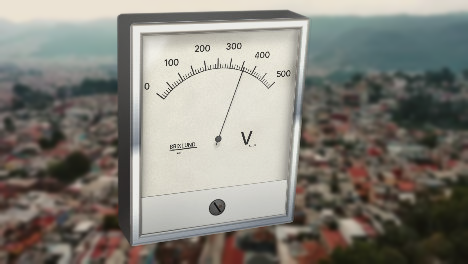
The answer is 350; V
